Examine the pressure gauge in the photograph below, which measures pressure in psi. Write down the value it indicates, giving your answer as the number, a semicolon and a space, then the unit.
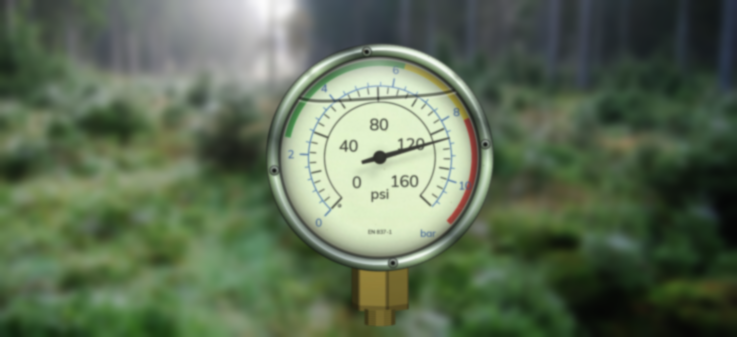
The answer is 125; psi
